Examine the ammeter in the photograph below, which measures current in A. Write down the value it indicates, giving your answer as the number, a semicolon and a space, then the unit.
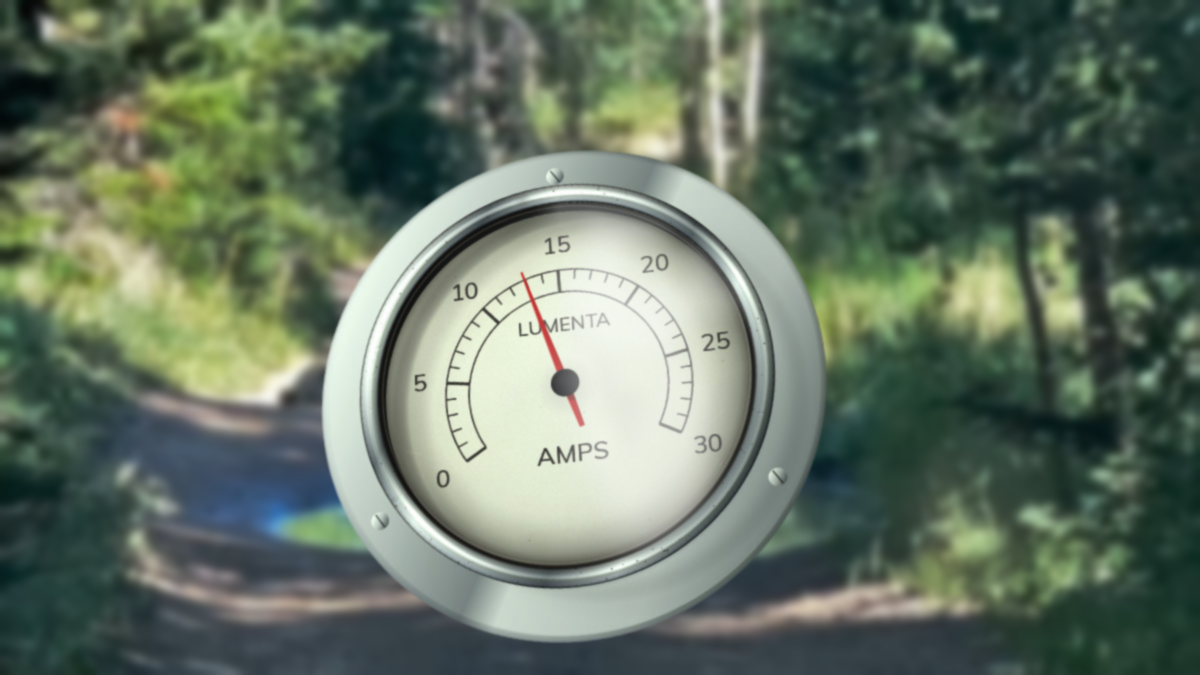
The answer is 13; A
